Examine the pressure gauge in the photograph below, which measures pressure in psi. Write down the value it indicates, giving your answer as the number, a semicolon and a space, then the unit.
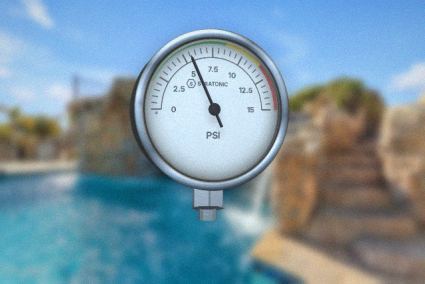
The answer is 5.5; psi
